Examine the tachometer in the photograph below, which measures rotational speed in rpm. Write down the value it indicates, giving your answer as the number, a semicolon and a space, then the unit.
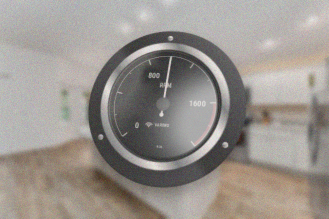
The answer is 1000; rpm
